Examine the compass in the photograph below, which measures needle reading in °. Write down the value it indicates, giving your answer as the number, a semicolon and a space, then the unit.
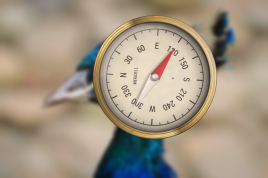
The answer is 120; °
